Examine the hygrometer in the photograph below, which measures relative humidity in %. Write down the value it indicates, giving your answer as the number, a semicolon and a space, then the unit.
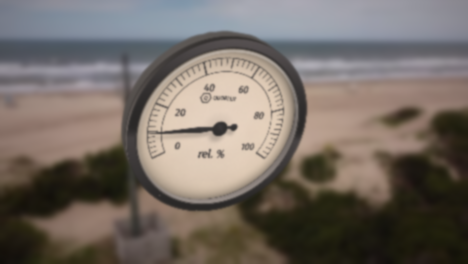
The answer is 10; %
